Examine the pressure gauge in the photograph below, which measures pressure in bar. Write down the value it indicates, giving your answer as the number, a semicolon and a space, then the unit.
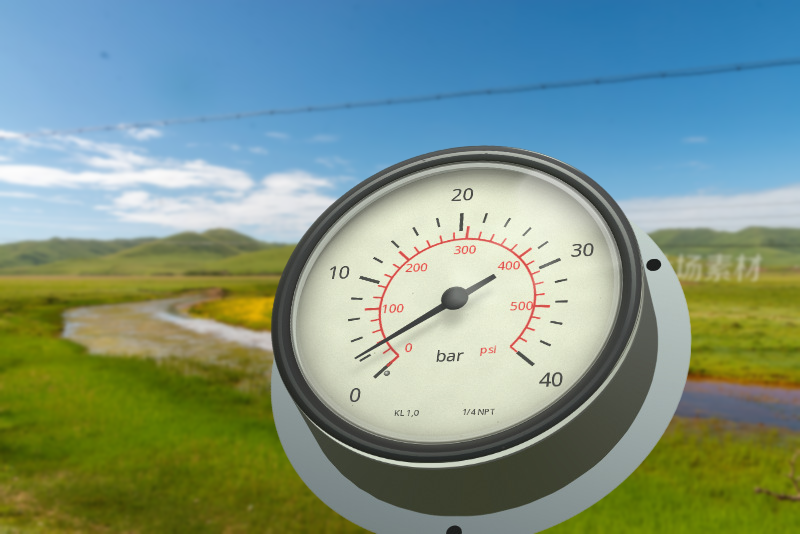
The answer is 2; bar
